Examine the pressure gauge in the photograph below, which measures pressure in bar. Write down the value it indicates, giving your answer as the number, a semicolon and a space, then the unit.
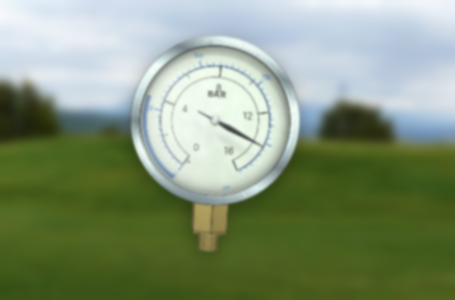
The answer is 14; bar
